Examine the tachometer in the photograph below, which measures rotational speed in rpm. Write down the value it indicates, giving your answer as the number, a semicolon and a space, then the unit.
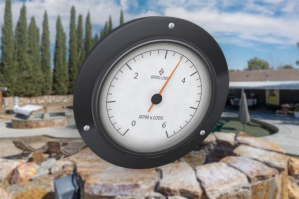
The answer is 3400; rpm
